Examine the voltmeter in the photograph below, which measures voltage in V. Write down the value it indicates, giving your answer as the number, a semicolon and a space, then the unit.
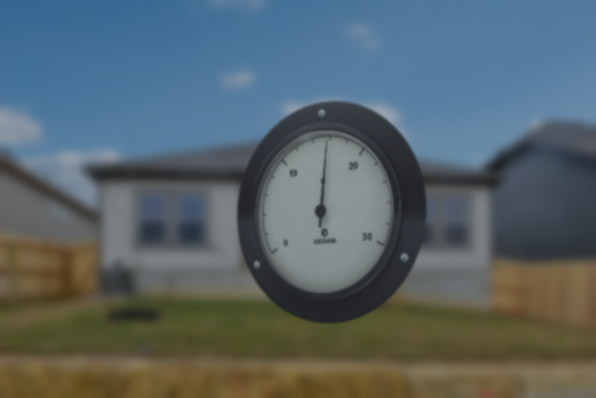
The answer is 16; V
